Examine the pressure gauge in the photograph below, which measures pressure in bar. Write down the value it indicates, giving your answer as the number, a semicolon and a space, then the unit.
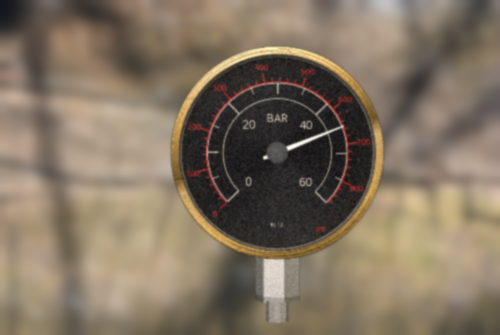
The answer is 45; bar
